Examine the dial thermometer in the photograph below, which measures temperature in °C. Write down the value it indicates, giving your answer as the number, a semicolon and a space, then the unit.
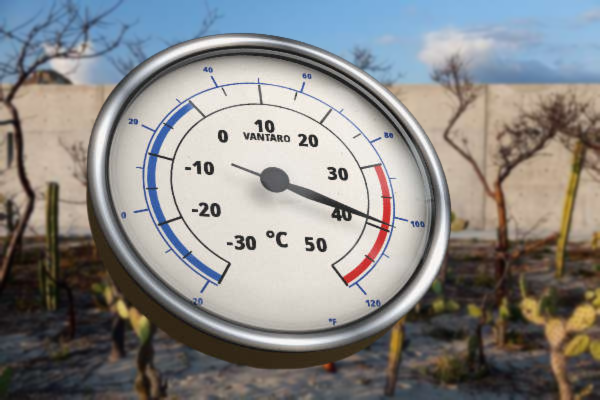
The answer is 40; °C
